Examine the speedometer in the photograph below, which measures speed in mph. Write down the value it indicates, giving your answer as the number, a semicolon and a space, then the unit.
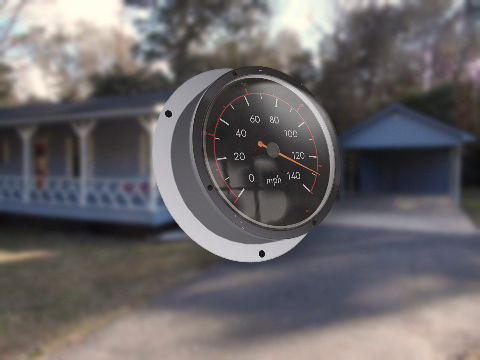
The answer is 130; mph
